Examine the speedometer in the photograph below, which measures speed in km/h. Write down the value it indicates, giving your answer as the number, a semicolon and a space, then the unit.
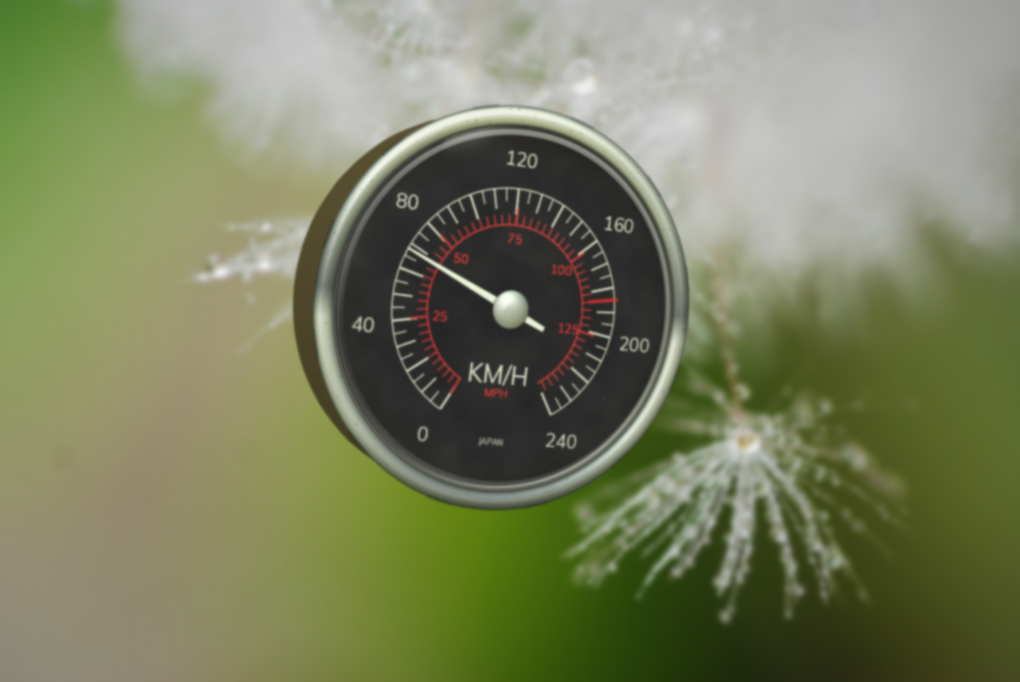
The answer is 67.5; km/h
